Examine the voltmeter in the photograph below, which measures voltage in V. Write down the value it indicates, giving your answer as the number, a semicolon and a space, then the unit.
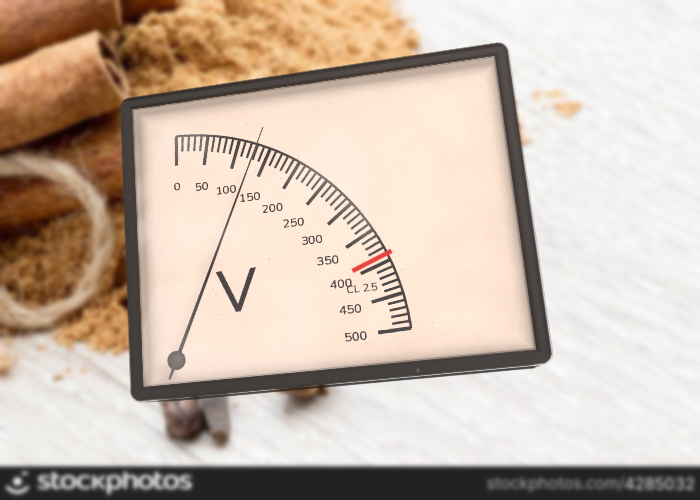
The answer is 130; V
